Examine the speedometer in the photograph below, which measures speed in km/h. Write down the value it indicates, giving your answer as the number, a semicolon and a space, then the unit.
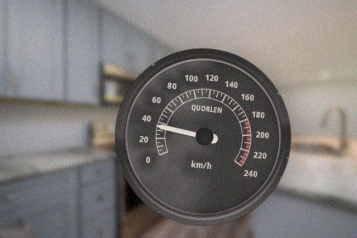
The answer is 35; km/h
